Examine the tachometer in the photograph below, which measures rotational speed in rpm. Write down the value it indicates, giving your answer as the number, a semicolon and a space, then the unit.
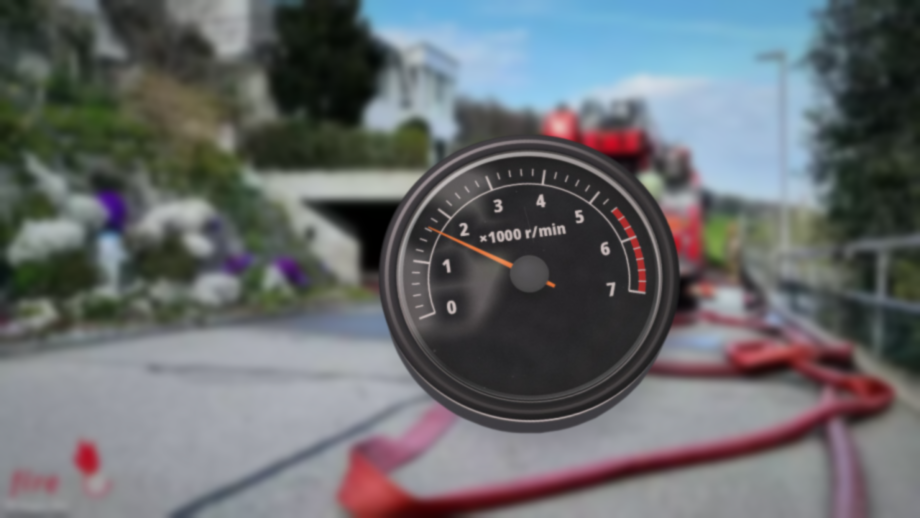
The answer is 1600; rpm
